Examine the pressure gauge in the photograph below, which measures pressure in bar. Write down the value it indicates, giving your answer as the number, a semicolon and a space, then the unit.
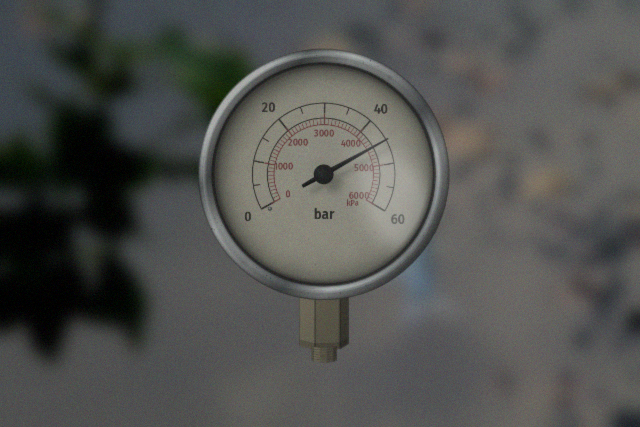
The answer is 45; bar
